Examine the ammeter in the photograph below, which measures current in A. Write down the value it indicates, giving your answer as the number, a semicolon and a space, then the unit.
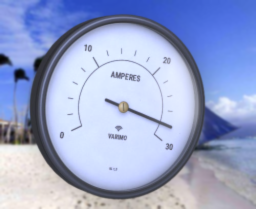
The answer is 28; A
